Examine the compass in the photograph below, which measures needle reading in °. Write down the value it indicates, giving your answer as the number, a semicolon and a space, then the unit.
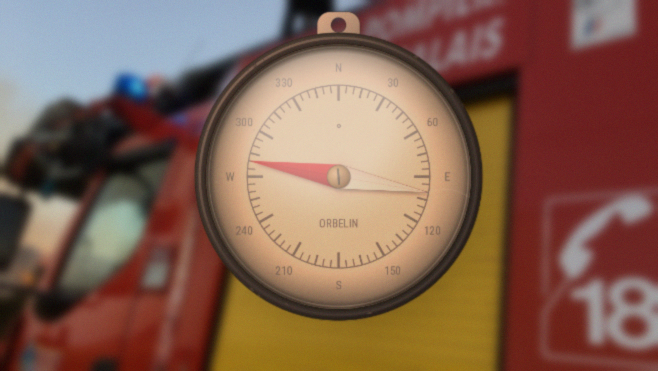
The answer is 280; °
